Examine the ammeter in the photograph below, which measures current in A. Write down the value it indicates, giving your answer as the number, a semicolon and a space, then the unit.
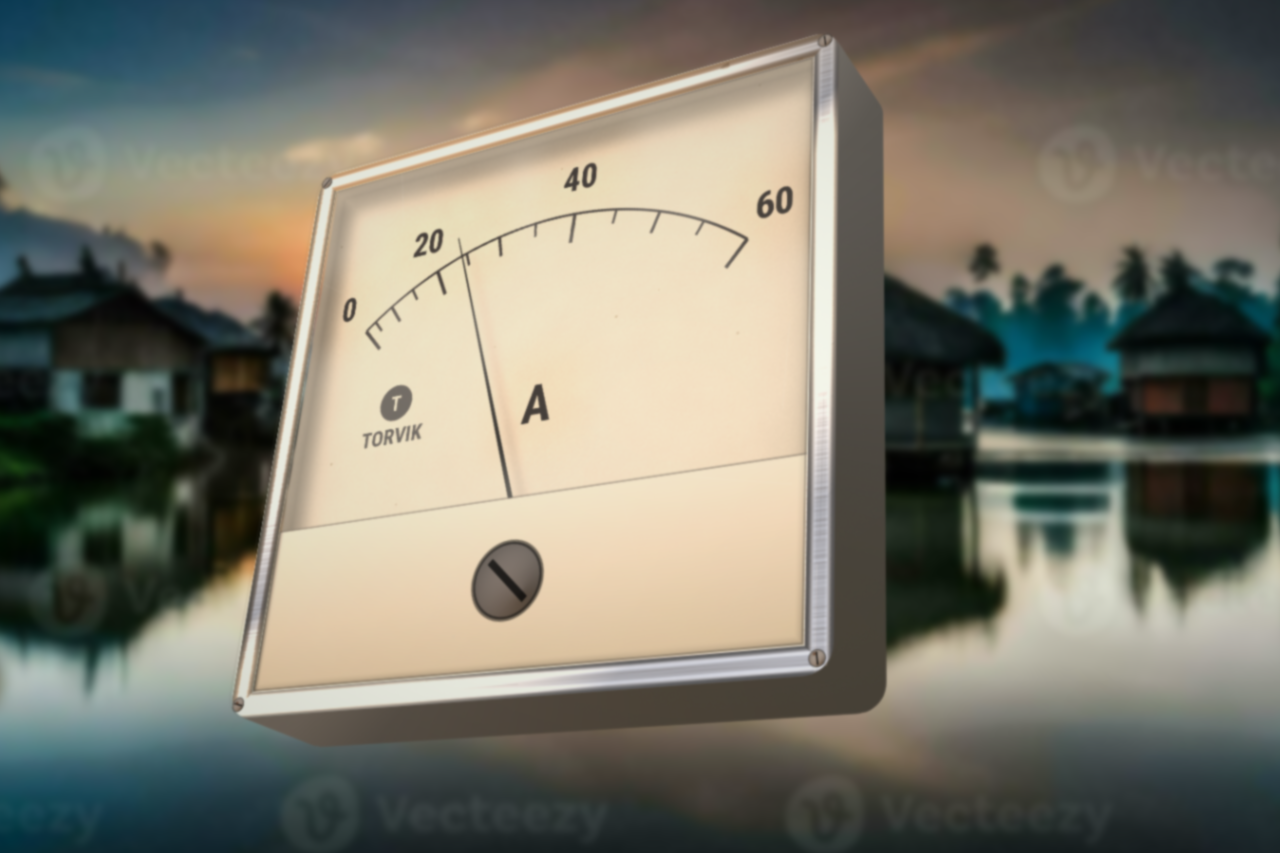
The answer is 25; A
